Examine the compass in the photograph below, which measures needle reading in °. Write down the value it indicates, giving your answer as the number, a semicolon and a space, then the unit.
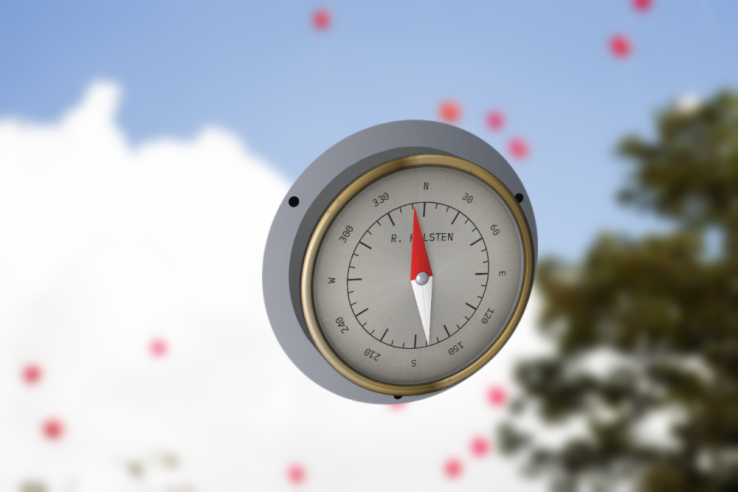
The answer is 350; °
